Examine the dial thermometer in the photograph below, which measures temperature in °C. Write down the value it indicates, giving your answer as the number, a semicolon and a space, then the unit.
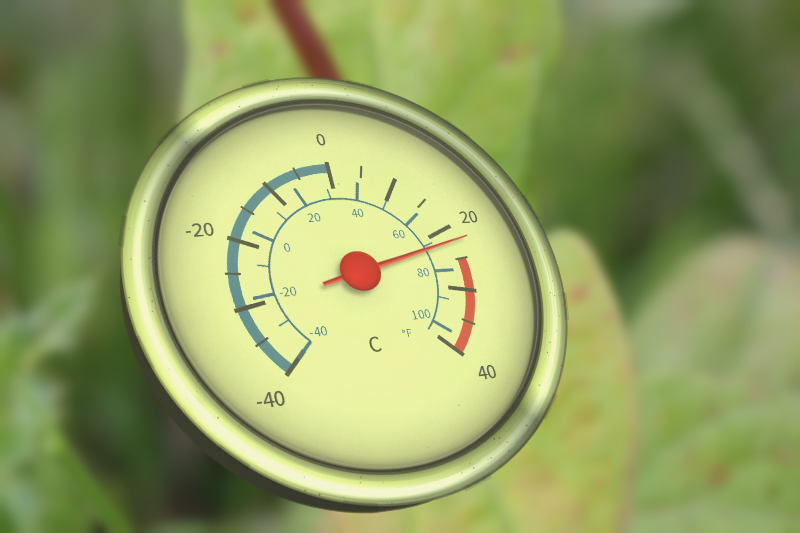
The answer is 22.5; °C
